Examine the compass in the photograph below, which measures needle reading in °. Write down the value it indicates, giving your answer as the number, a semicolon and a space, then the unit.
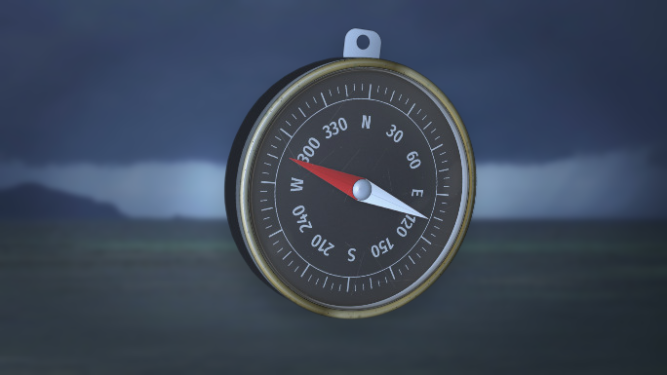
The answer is 287.5; °
